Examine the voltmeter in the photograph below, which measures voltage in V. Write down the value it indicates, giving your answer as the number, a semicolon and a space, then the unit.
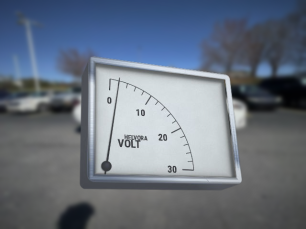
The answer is 2; V
